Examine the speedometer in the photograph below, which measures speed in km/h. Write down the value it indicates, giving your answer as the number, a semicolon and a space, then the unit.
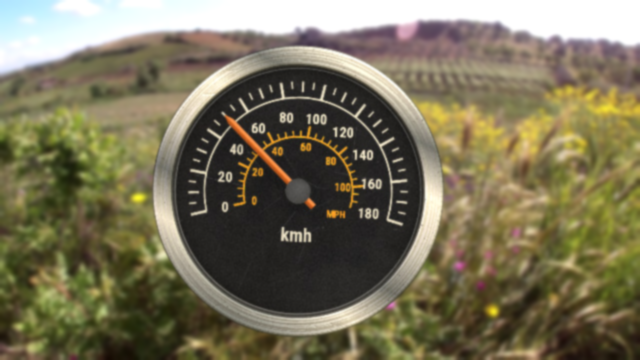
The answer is 50; km/h
